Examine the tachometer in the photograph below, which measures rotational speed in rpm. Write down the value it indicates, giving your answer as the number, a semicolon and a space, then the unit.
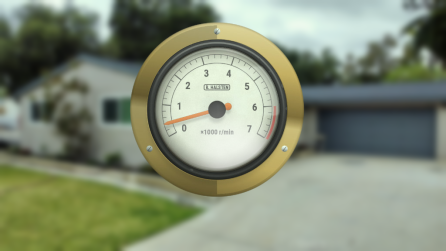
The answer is 400; rpm
